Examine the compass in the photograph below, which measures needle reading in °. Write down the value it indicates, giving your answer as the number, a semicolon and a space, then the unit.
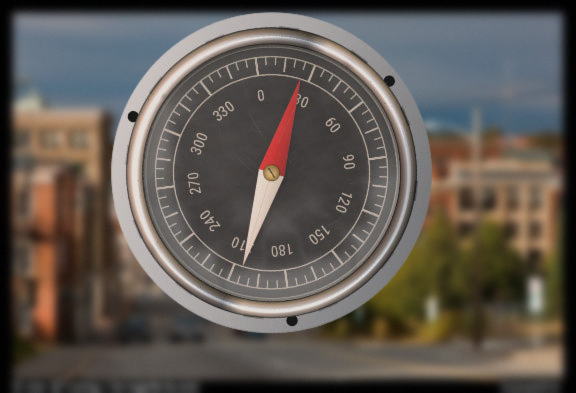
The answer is 25; °
